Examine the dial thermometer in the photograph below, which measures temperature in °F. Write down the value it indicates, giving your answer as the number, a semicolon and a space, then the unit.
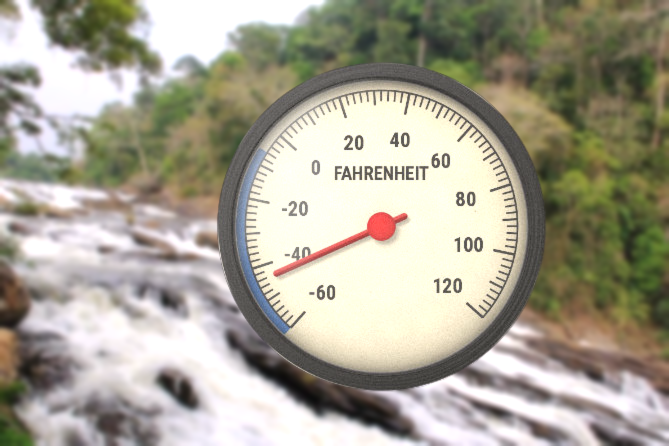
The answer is -44; °F
